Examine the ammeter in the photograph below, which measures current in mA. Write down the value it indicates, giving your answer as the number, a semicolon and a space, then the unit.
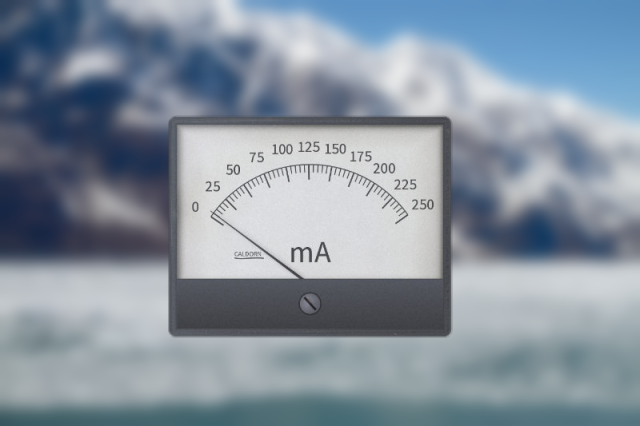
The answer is 5; mA
